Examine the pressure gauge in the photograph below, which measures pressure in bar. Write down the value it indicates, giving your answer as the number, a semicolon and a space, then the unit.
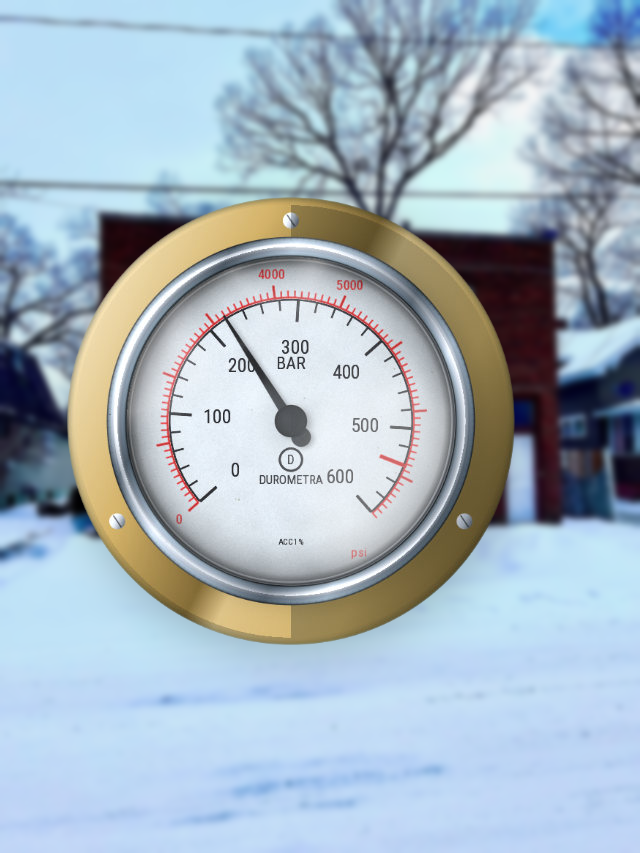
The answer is 220; bar
